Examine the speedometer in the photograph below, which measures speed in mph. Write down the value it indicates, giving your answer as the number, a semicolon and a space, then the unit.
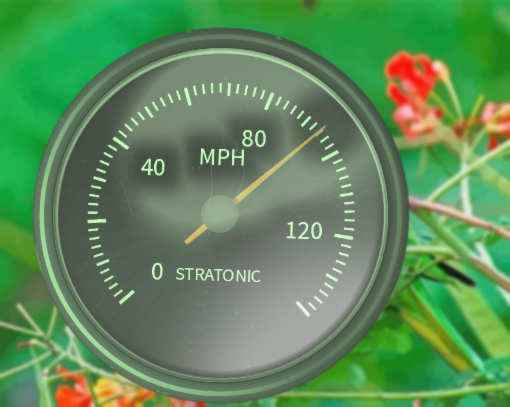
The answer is 94; mph
